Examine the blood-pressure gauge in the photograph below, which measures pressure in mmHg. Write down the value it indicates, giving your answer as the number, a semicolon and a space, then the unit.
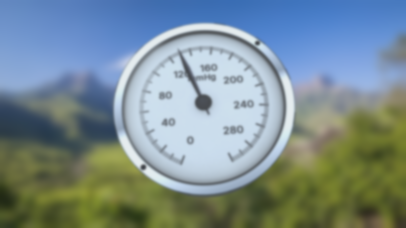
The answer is 130; mmHg
